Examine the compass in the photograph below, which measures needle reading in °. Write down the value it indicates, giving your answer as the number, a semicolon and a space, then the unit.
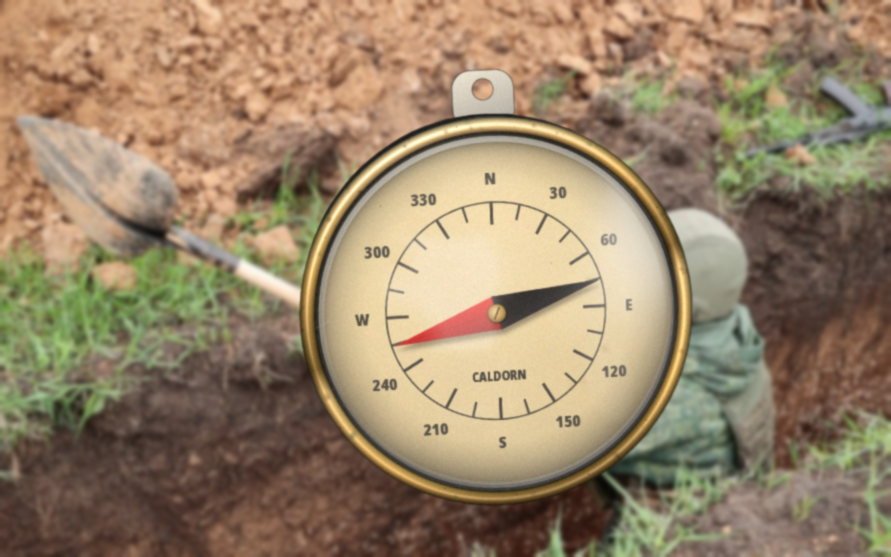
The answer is 255; °
